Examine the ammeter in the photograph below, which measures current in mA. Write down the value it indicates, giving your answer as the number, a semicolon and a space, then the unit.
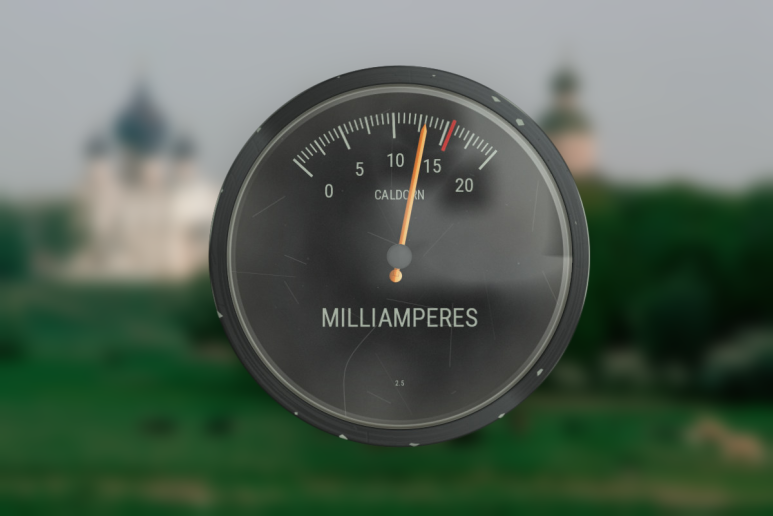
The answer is 13; mA
